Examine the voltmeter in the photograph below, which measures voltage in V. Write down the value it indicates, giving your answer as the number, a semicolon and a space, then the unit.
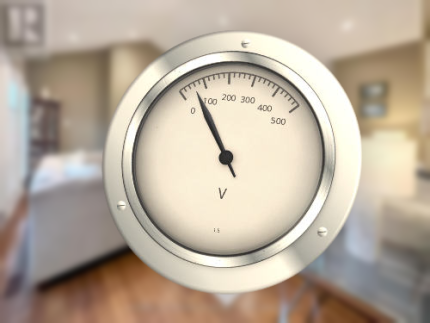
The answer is 60; V
